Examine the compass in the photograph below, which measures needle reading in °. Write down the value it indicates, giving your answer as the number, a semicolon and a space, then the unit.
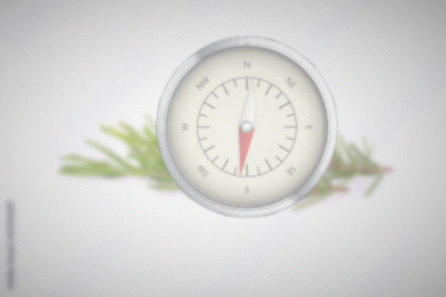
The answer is 187.5; °
